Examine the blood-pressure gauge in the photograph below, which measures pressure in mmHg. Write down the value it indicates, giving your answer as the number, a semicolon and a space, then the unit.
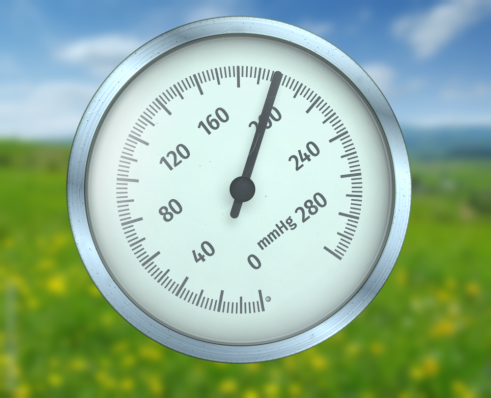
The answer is 198; mmHg
